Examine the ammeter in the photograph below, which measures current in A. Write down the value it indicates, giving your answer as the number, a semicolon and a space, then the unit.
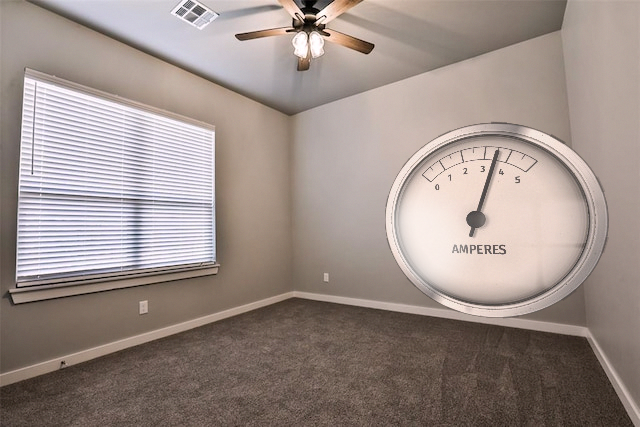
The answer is 3.5; A
